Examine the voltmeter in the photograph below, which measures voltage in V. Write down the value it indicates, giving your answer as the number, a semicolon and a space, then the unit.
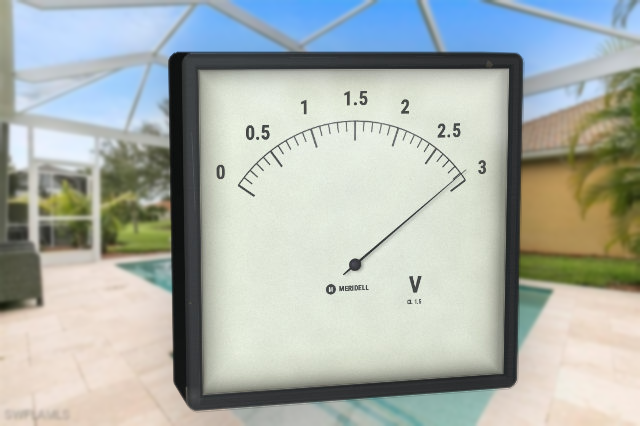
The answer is 2.9; V
